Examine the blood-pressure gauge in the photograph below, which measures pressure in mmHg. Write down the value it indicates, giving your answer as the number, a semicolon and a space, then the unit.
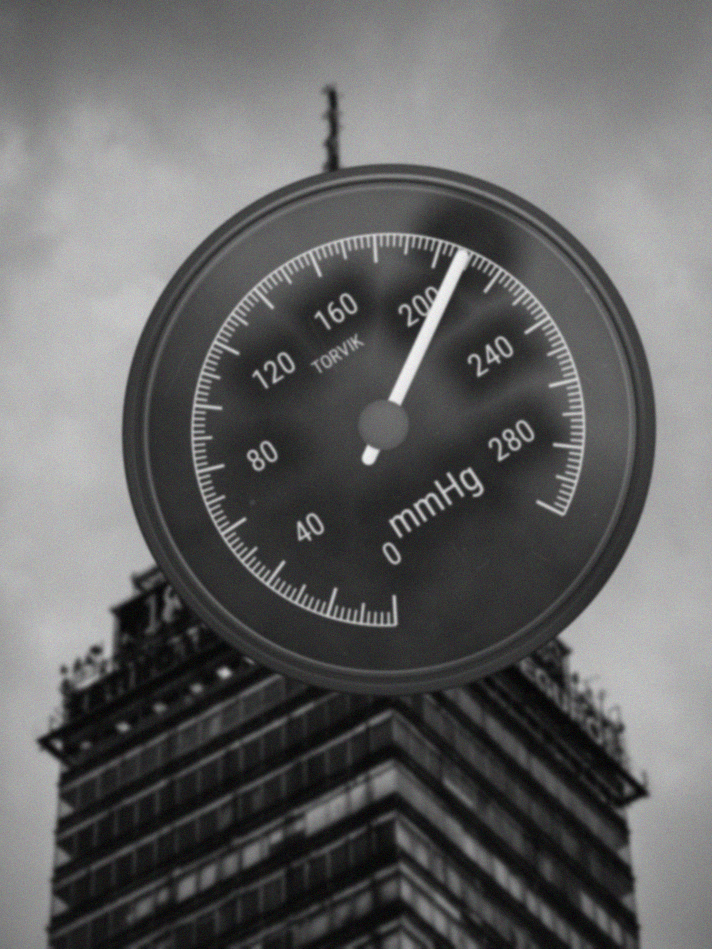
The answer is 208; mmHg
